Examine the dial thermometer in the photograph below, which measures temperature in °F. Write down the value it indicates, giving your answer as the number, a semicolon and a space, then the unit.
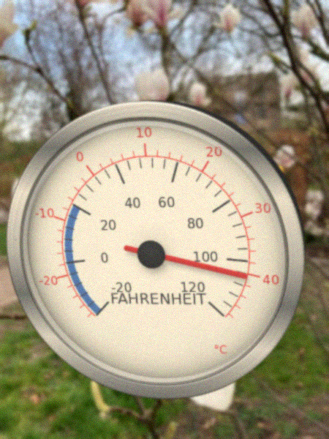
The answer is 104; °F
